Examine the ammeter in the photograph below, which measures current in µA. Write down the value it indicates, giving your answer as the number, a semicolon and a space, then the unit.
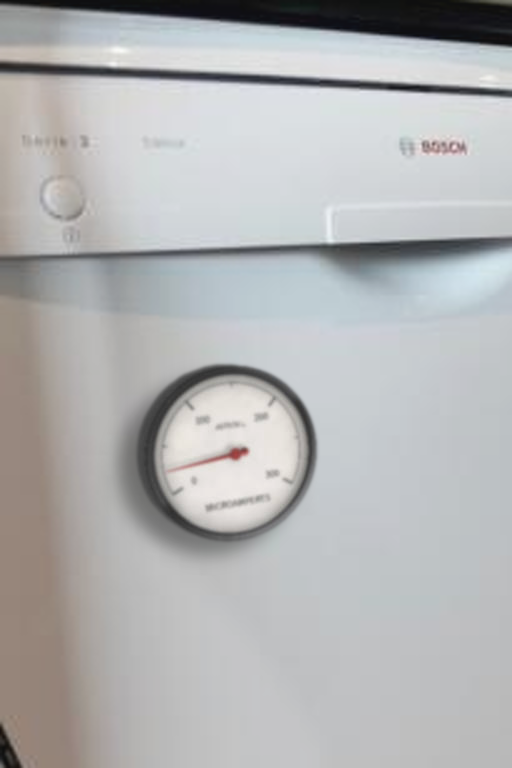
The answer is 25; µA
